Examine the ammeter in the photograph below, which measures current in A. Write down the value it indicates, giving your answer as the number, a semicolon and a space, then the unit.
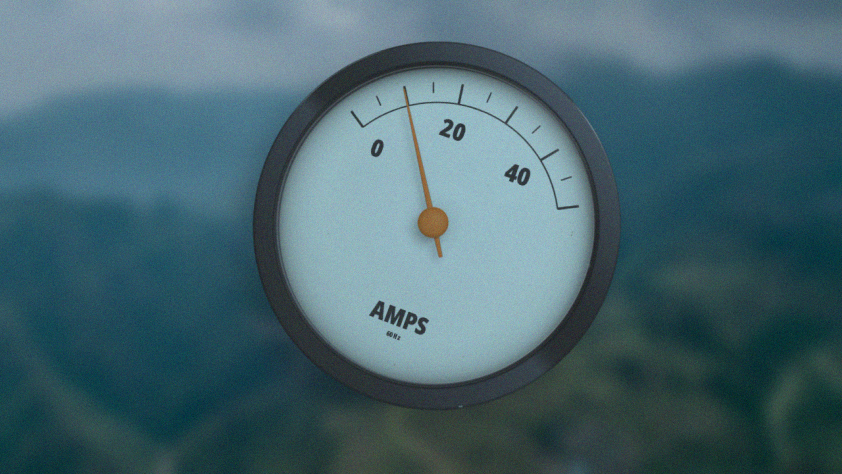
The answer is 10; A
